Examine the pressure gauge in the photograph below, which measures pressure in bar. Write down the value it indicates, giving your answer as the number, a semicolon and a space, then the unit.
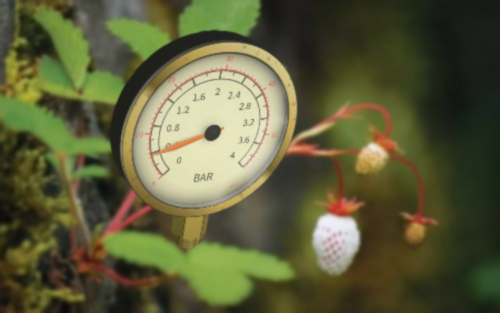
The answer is 0.4; bar
